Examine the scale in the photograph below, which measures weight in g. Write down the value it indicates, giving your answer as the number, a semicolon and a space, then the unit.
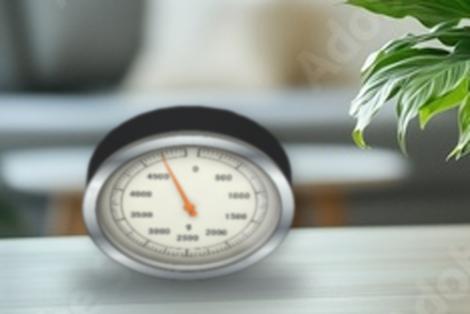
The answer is 4750; g
